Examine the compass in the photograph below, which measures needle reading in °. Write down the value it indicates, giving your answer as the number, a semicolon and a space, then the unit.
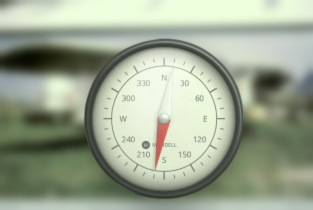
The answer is 190; °
